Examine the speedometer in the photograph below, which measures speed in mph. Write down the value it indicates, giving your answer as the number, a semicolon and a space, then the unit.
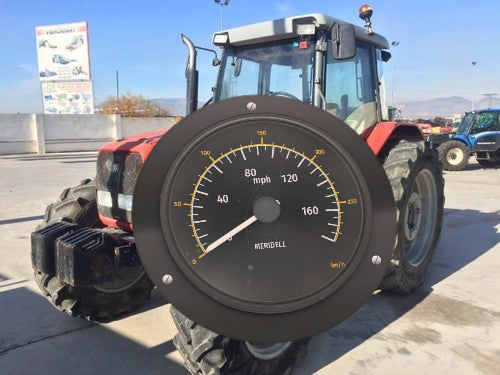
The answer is 0; mph
